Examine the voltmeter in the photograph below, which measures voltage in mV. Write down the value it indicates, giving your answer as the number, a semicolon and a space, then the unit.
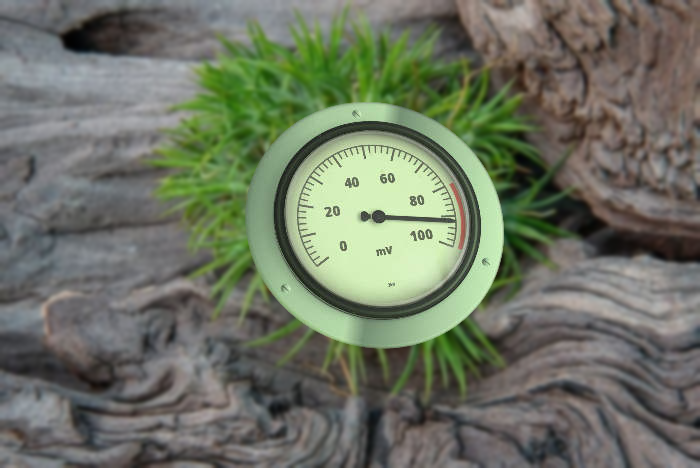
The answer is 92; mV
